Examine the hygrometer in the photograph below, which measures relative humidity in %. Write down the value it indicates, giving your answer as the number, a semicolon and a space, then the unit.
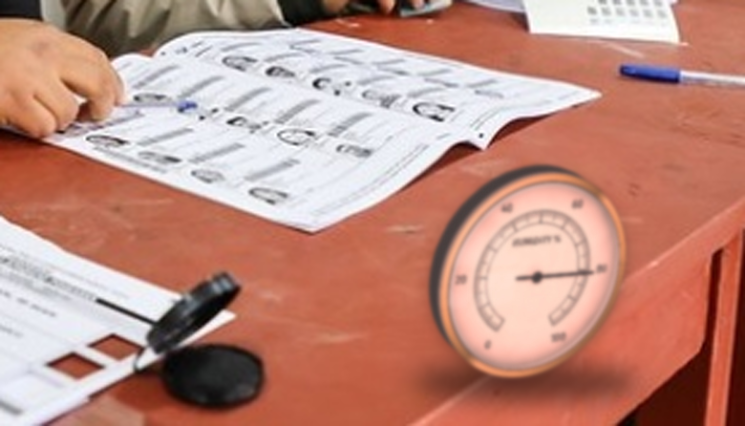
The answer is 80; %
